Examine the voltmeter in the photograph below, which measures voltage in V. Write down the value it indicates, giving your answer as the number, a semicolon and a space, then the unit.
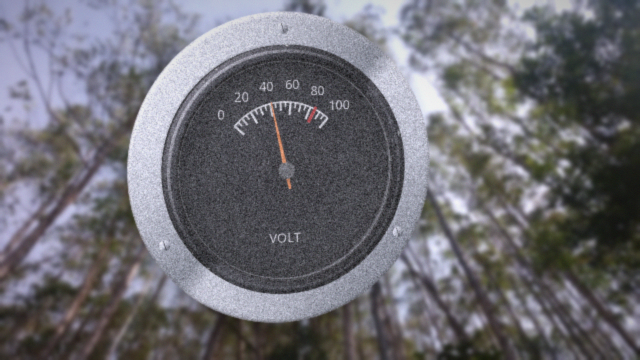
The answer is 40; V
